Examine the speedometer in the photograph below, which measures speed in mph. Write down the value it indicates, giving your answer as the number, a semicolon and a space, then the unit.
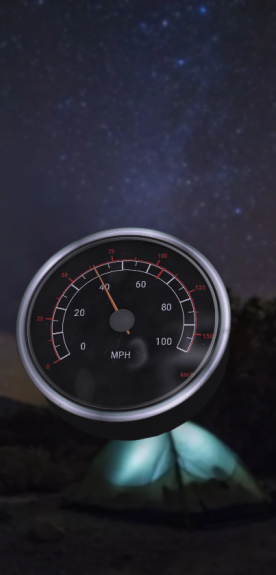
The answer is 40; mph
